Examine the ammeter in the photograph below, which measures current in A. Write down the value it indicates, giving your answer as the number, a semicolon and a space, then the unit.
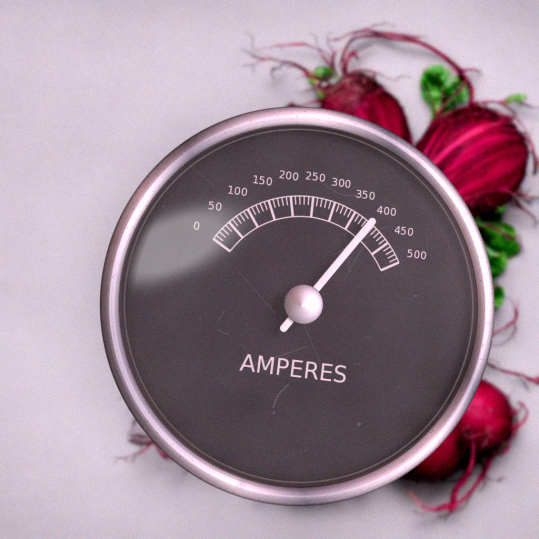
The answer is 390; A
